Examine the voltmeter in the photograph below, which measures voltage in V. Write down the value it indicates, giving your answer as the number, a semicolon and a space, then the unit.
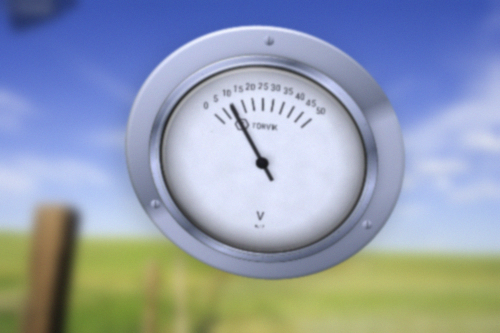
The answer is 10; V
